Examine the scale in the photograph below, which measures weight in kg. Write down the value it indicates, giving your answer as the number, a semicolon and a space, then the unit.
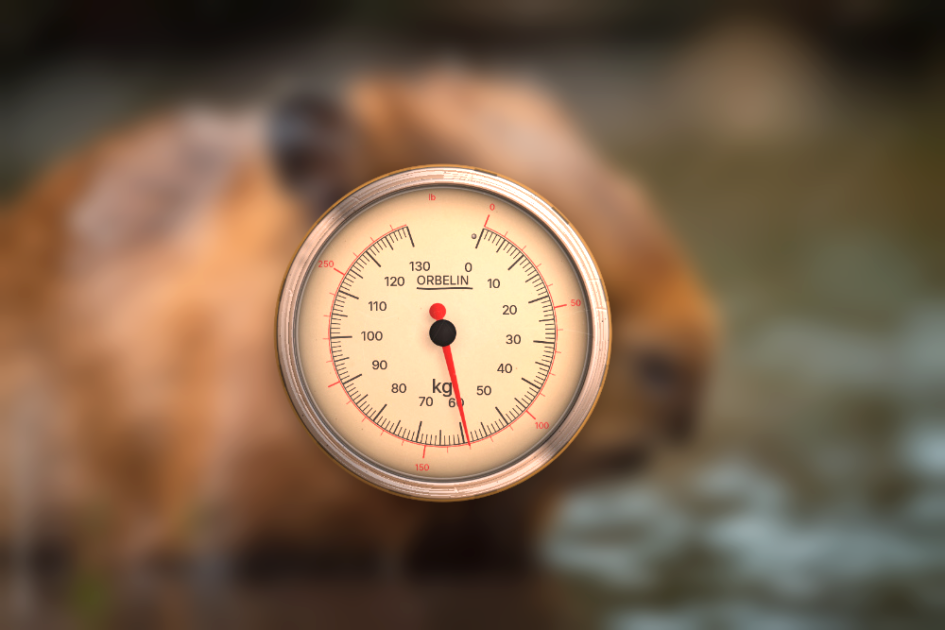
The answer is 59; kg
